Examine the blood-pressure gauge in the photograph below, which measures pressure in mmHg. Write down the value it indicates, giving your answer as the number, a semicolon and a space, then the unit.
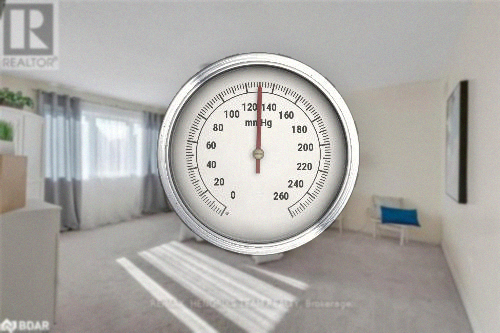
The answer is 130; mmHg
